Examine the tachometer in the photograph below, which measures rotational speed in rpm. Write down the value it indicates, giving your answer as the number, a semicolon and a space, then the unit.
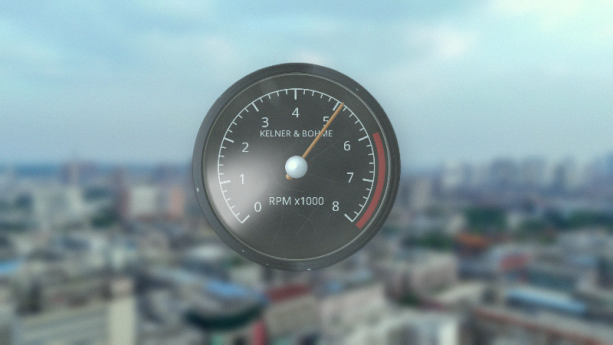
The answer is 5100; rpm
